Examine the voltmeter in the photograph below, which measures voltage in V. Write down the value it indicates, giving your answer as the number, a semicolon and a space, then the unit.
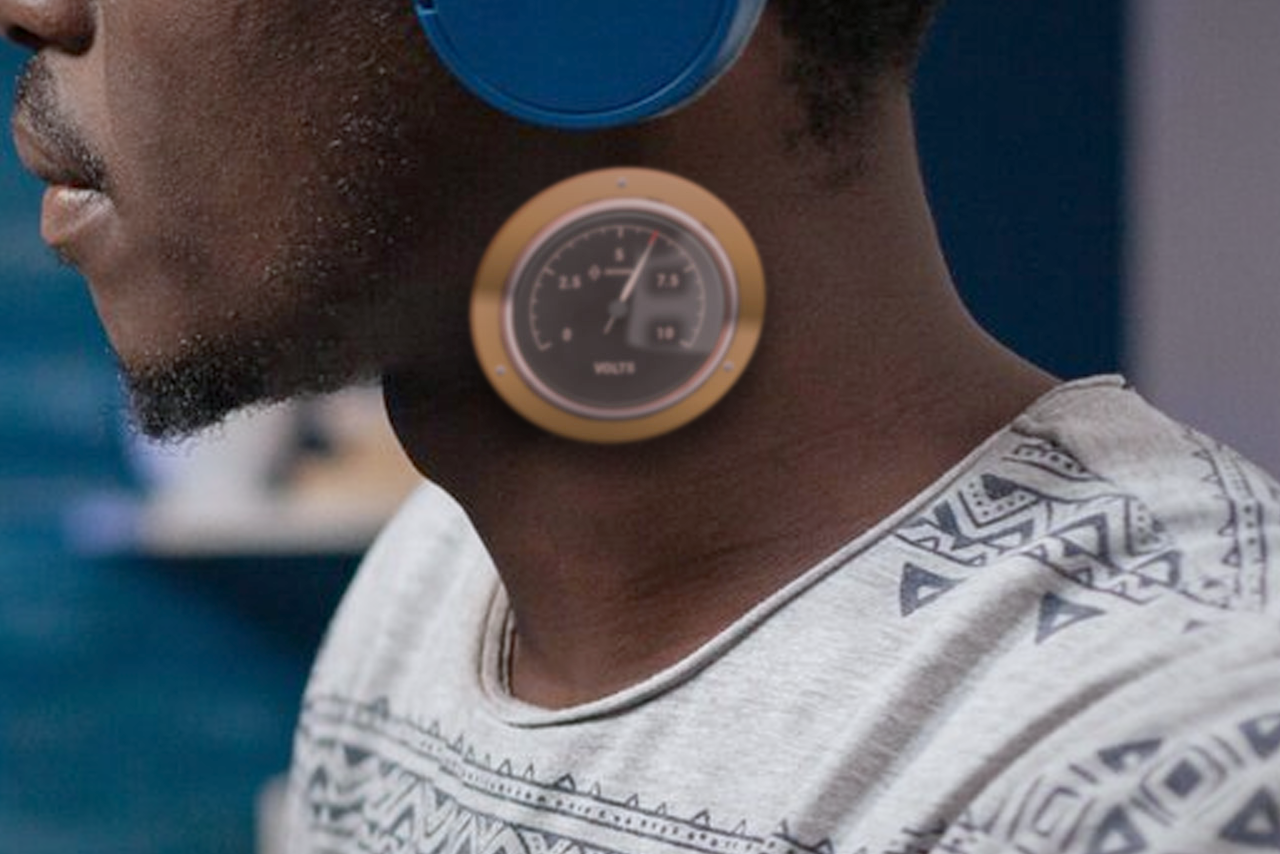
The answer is 6; V
